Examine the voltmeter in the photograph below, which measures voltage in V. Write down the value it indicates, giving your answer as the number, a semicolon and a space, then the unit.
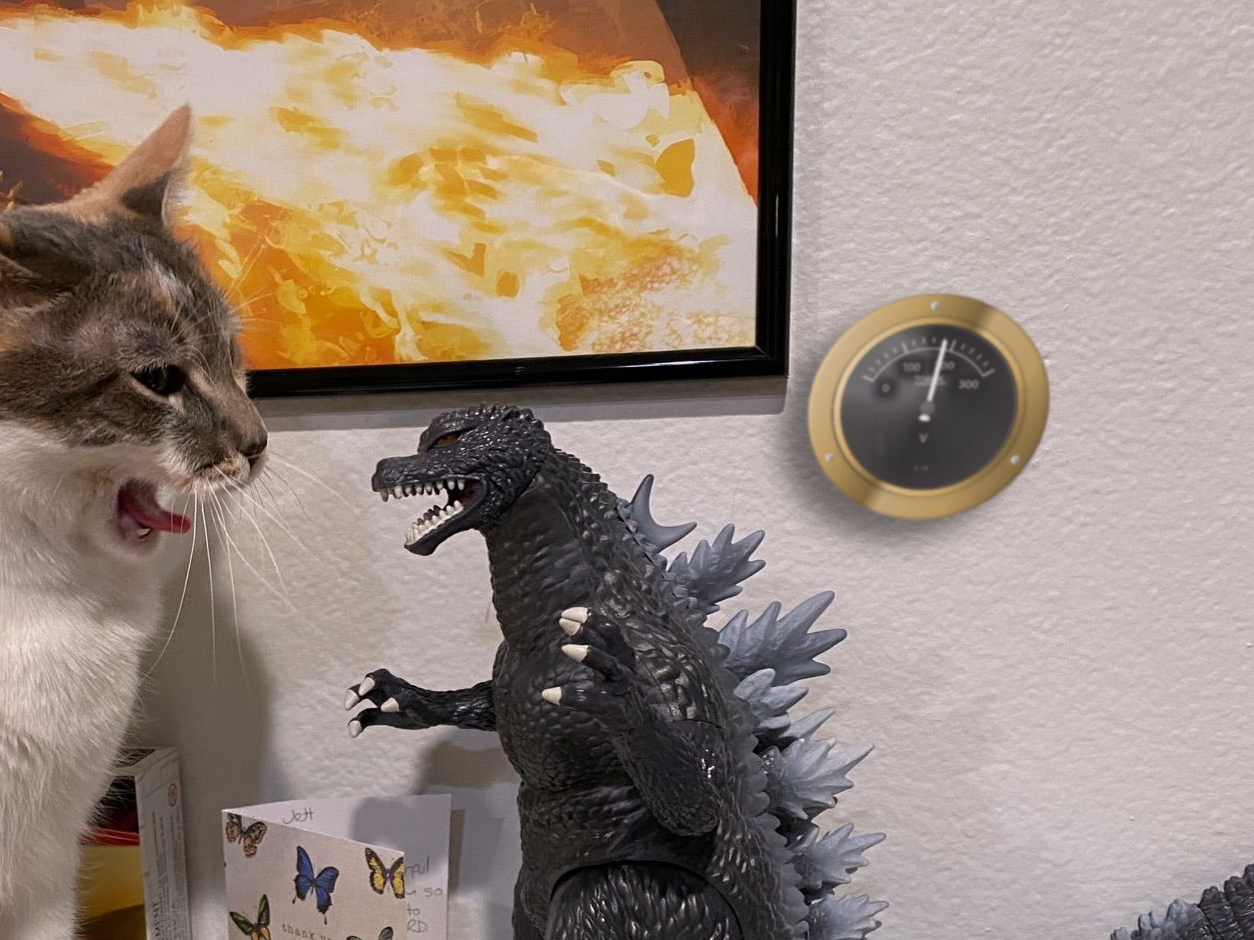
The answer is 180; V
